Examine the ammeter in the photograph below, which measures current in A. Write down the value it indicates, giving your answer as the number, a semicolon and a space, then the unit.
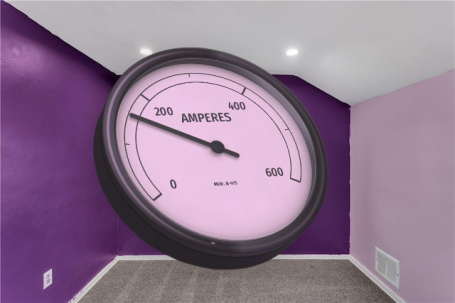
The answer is 150; A
